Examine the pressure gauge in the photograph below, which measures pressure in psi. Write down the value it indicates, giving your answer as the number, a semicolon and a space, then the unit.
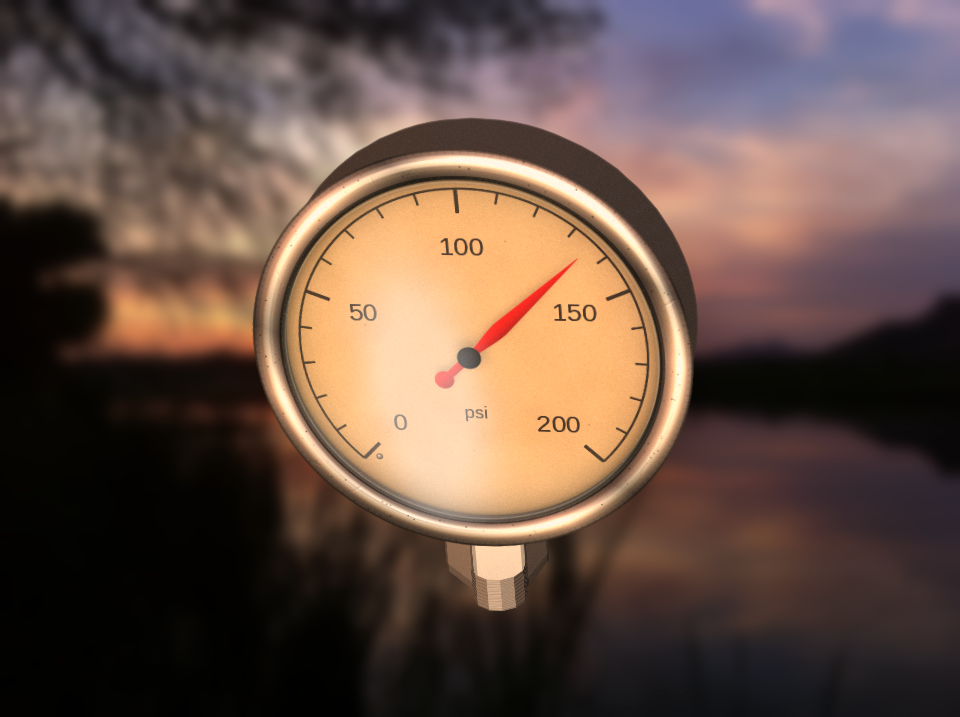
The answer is 135; psi
